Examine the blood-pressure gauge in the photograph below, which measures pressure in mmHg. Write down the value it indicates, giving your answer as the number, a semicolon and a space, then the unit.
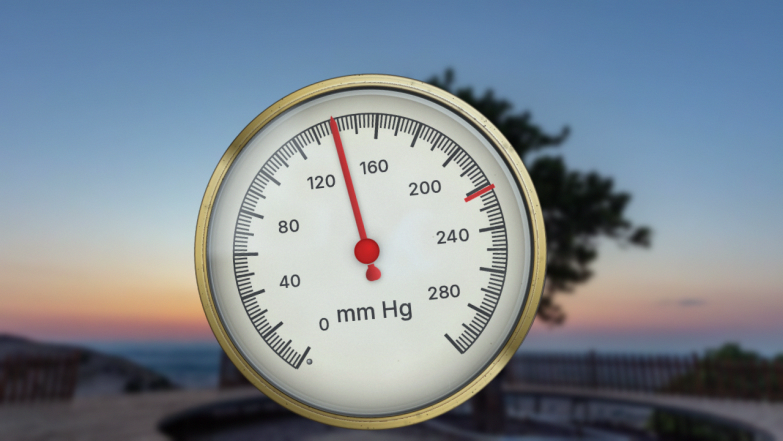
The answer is 140; mmHg
